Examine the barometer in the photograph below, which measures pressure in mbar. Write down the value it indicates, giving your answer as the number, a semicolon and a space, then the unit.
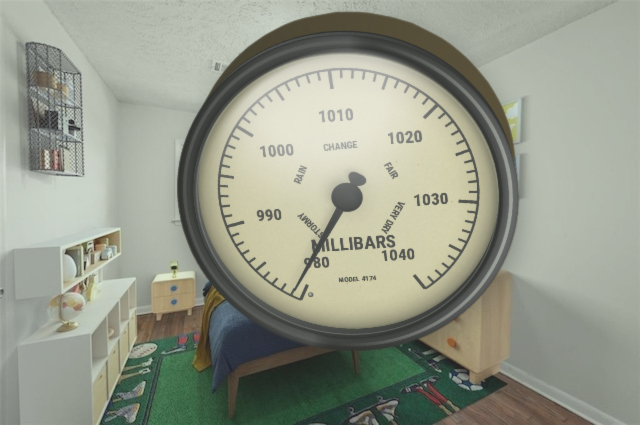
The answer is 981; mbar
